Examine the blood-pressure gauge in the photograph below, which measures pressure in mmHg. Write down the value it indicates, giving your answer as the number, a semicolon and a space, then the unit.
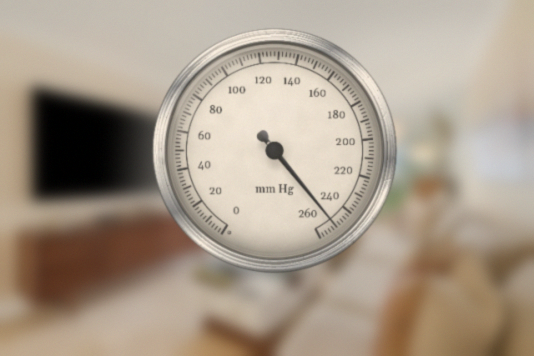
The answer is 250; mmHg
